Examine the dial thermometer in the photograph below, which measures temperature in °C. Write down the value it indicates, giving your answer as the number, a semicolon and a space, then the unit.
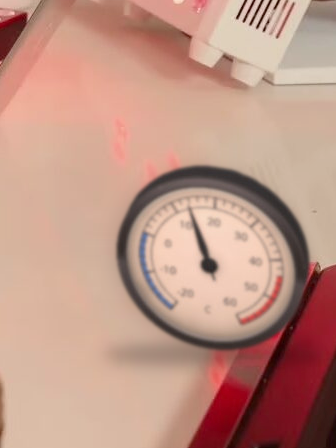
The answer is 14; °C
